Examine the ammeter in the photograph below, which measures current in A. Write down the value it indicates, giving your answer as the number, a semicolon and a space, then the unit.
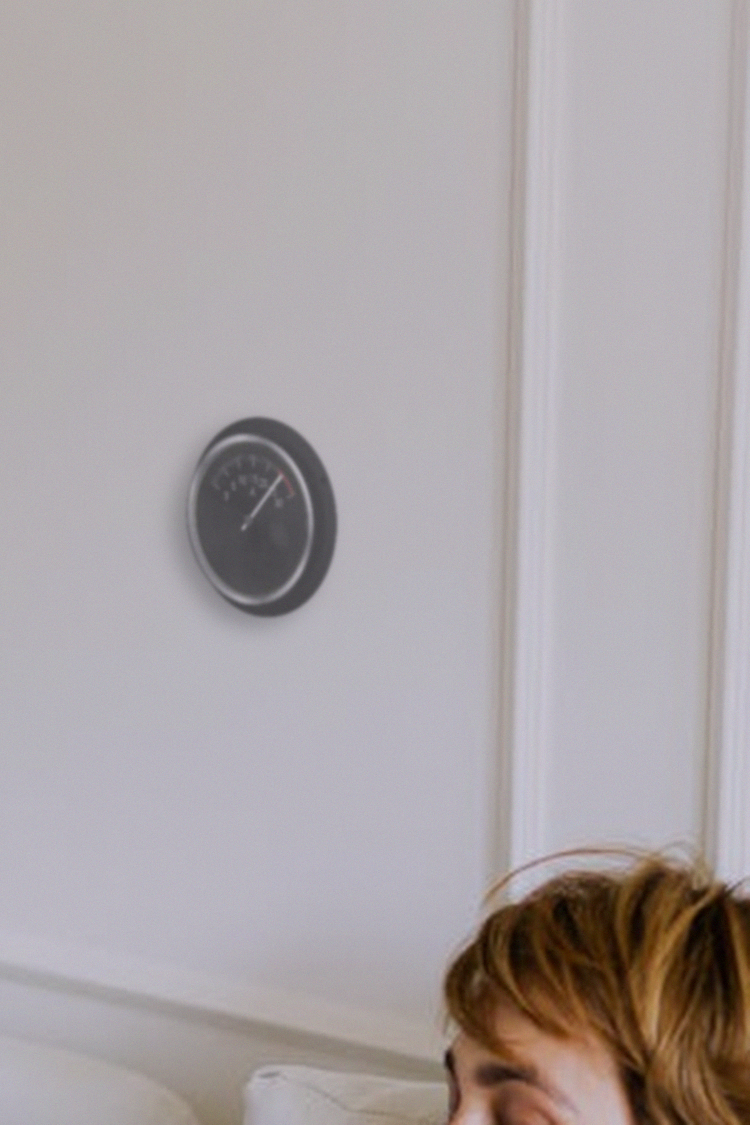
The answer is 25; A
